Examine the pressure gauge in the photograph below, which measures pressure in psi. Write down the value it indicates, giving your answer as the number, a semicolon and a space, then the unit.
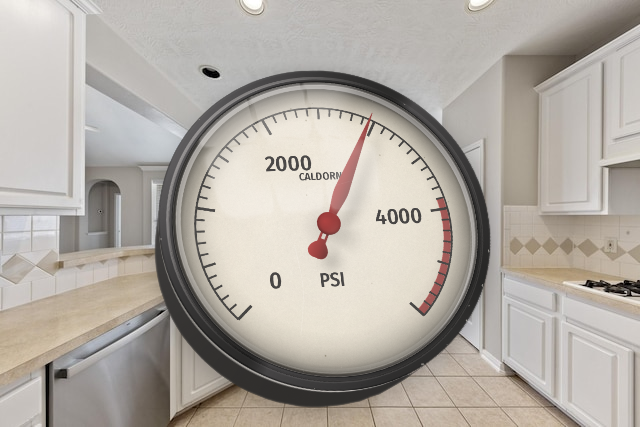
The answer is 2950; psi
